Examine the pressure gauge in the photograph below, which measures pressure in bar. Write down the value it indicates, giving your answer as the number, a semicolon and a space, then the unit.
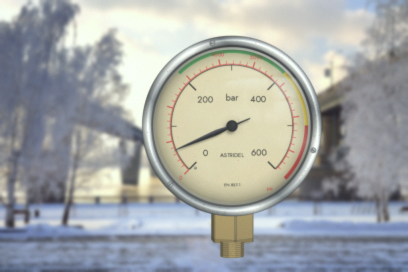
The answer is 50; bar
